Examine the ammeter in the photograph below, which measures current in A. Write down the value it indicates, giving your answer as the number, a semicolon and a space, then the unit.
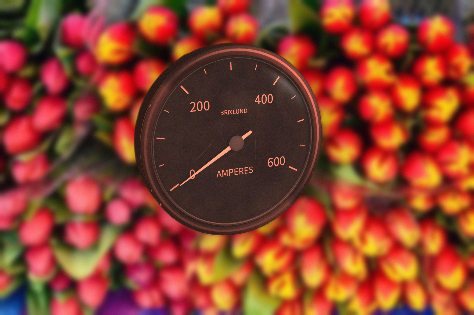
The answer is 0; A
